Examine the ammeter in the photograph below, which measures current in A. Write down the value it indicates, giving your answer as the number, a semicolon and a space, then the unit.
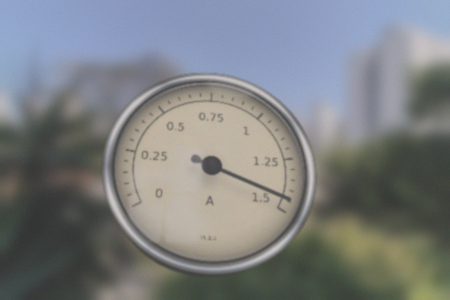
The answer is 1.45; A
